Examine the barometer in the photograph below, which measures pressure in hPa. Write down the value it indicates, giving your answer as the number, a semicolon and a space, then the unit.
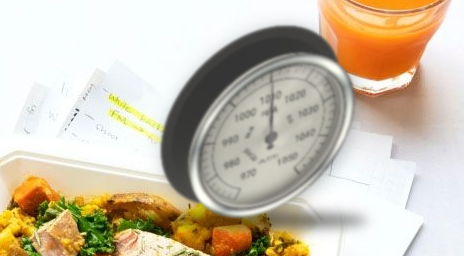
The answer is 1010; hPa
